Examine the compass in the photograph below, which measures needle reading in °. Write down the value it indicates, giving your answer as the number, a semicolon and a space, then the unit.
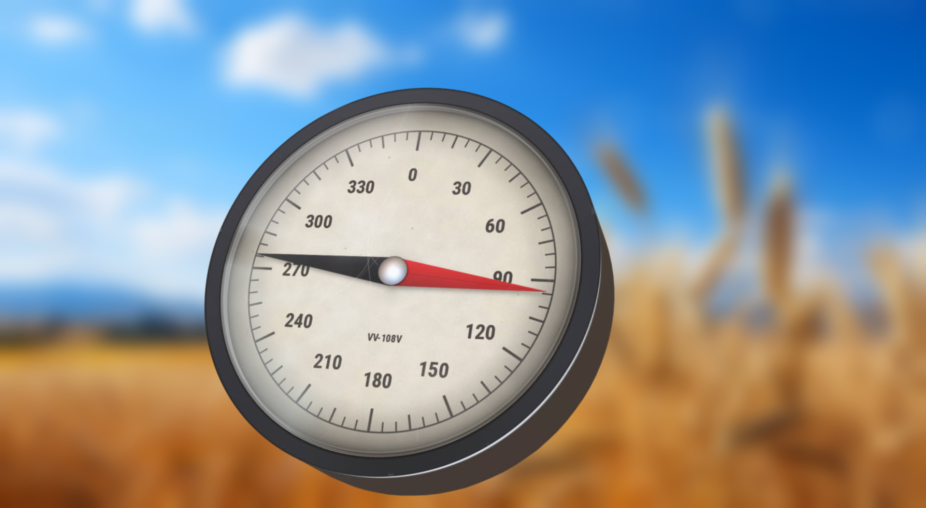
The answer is 95; °
